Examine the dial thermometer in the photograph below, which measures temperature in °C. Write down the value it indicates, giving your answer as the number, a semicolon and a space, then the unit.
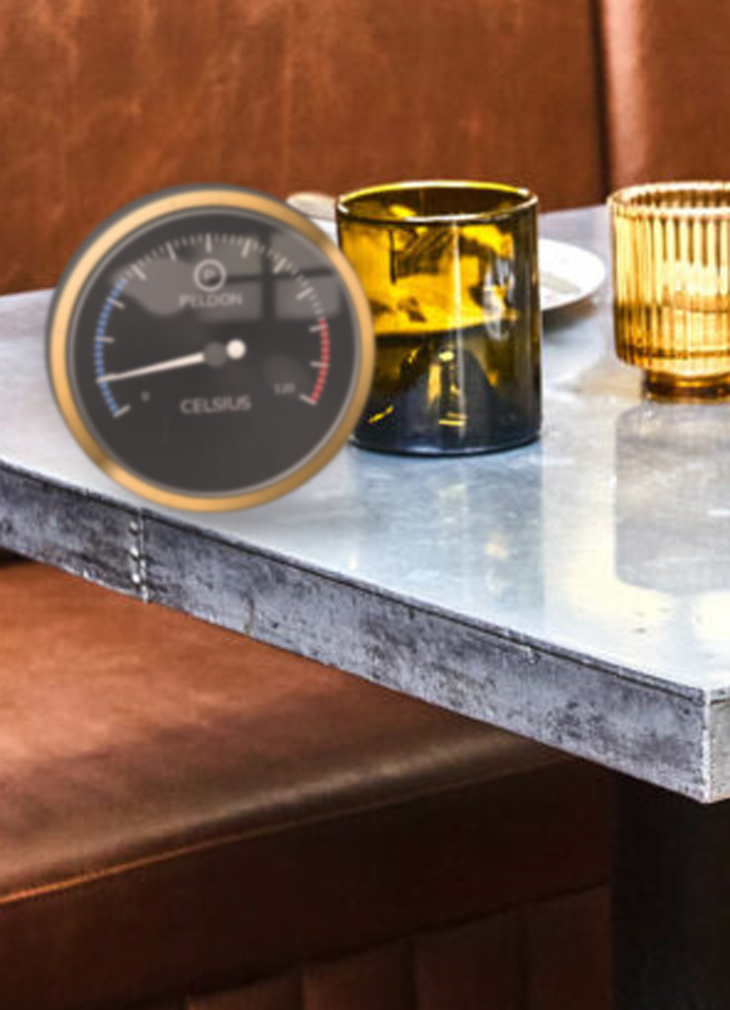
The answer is 10; °C
